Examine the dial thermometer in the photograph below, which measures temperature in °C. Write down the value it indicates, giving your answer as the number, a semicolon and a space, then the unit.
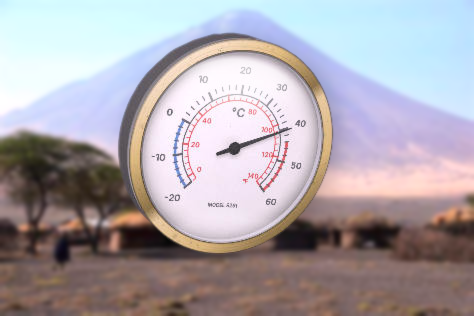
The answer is 40; °C
